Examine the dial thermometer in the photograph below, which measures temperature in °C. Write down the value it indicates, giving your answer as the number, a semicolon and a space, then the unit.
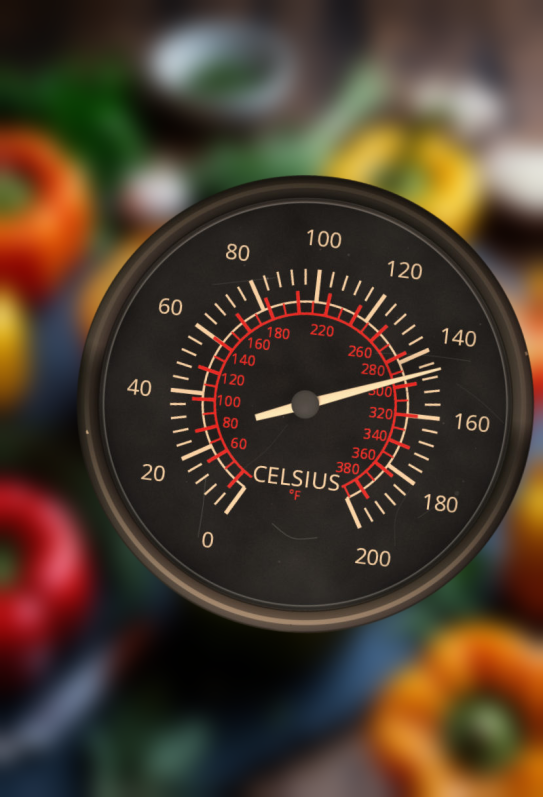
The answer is 146; °C
